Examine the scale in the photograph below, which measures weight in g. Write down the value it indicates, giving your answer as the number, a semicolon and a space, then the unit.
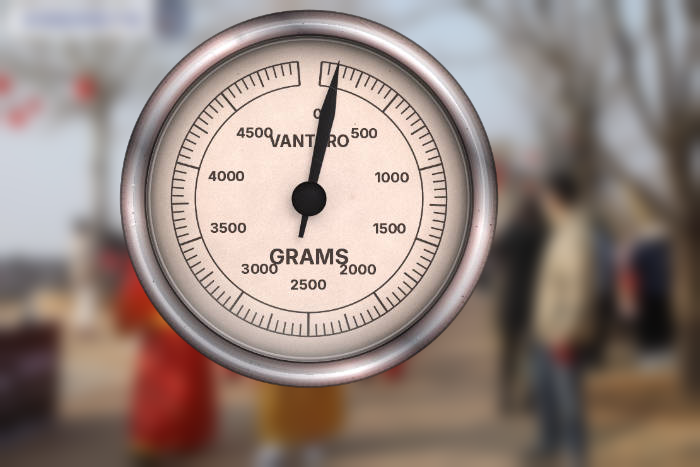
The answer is 100; g
